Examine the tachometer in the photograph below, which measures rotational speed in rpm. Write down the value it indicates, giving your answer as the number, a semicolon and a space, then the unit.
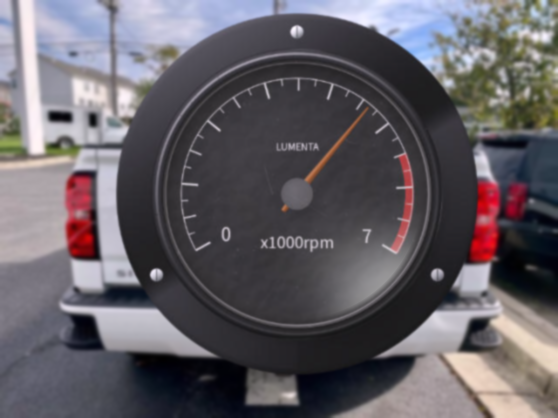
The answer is 4625; rpm
